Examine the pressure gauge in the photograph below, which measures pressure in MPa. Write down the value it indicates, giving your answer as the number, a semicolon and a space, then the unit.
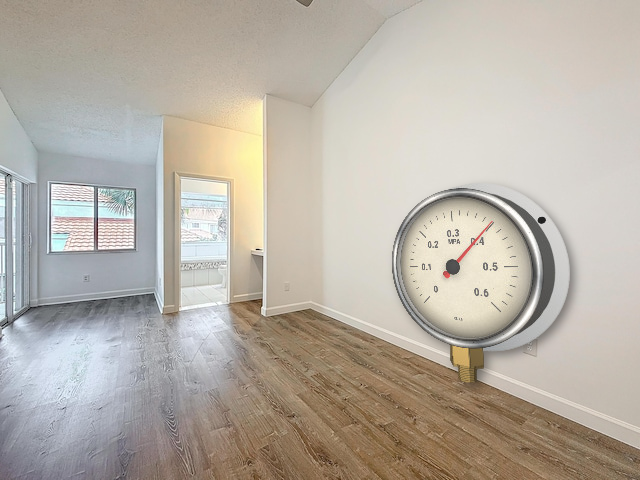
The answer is 0.4; MPa
